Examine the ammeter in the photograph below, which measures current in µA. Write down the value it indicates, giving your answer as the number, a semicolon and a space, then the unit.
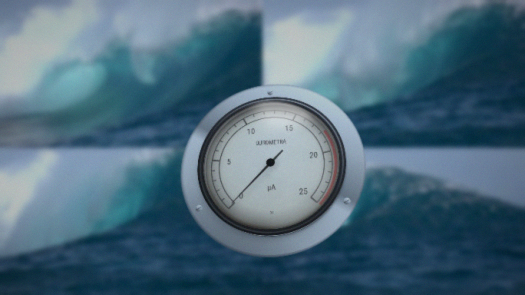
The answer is 0; µA
